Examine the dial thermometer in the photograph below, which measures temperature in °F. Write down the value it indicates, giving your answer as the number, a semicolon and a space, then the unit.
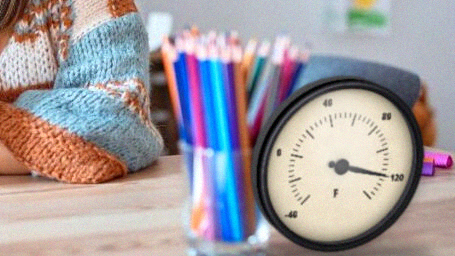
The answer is 120; °F
